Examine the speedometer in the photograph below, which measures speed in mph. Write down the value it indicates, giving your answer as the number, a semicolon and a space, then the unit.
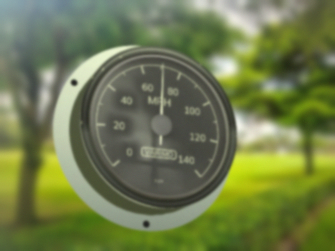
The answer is 70; mph
